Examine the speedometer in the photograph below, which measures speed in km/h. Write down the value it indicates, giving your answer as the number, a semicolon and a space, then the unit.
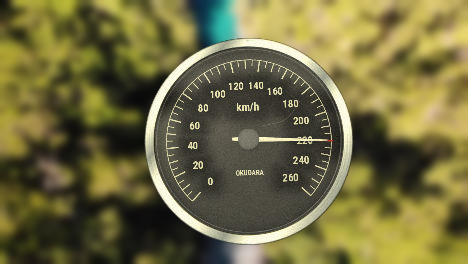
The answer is 220; km/h
